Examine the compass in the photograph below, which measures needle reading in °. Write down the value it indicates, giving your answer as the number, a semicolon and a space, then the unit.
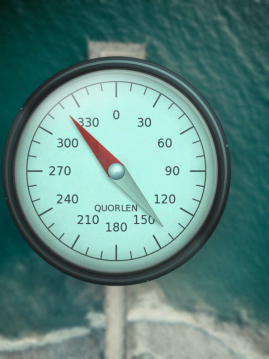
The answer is 320; °
